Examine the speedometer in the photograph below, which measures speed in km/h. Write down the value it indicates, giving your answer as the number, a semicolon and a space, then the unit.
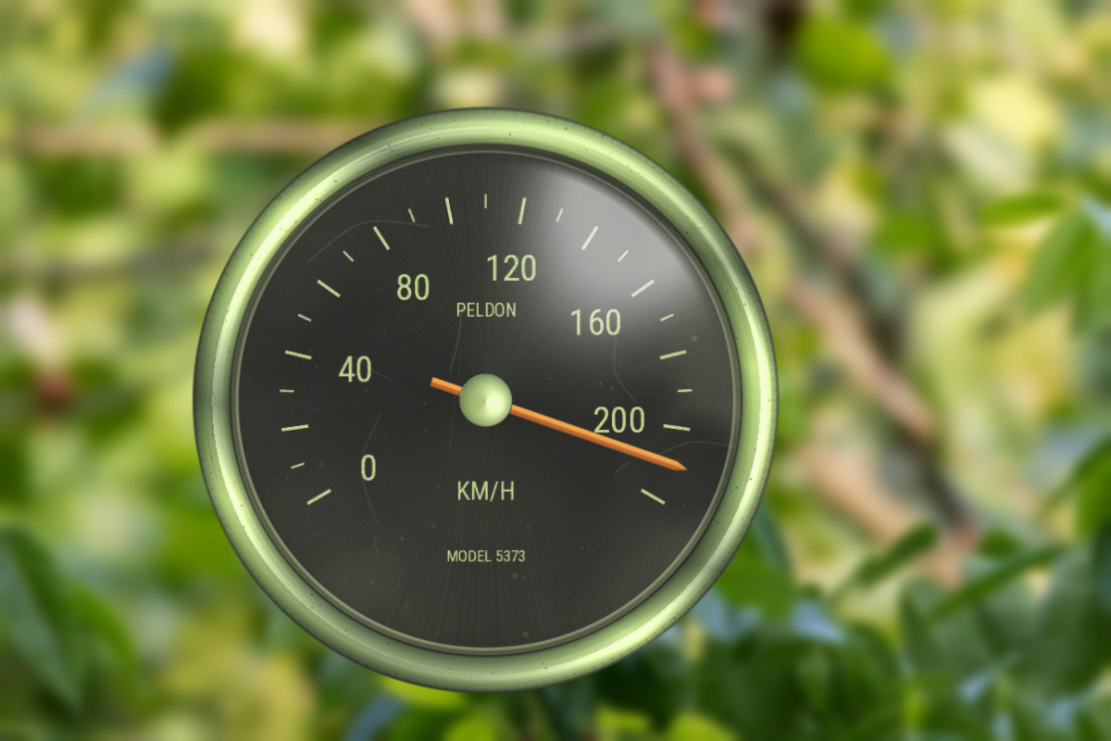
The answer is 210; km/h
